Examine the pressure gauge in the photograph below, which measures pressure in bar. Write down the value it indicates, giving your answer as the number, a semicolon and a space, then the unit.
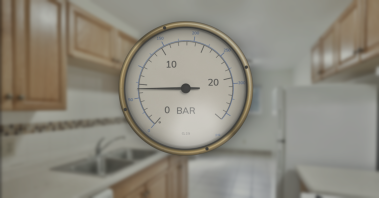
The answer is 4.5; bar
